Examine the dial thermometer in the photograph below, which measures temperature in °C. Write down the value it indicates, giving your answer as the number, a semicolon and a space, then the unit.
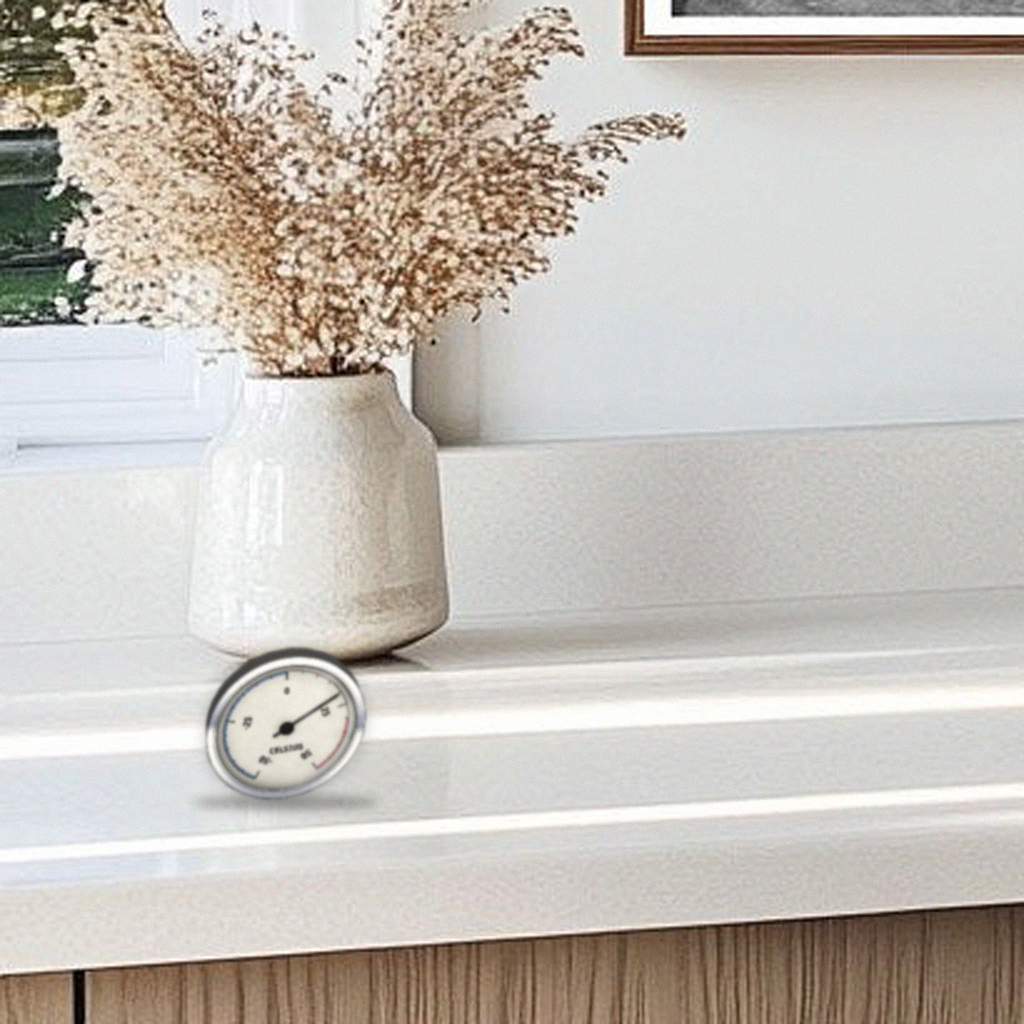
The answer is 20; °C
